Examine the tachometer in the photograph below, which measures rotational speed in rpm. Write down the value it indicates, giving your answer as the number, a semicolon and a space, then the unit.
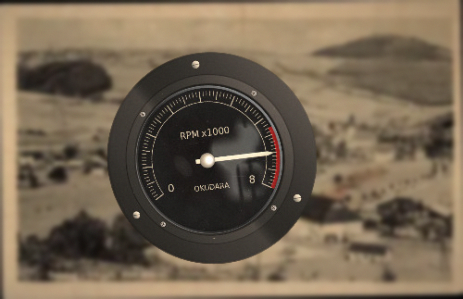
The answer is 7000; rpm
